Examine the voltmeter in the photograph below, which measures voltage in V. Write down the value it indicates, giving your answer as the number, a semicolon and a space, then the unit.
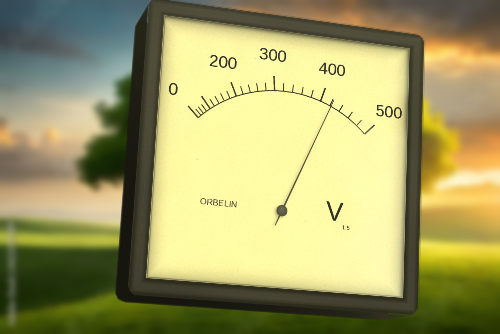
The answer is 420; V
